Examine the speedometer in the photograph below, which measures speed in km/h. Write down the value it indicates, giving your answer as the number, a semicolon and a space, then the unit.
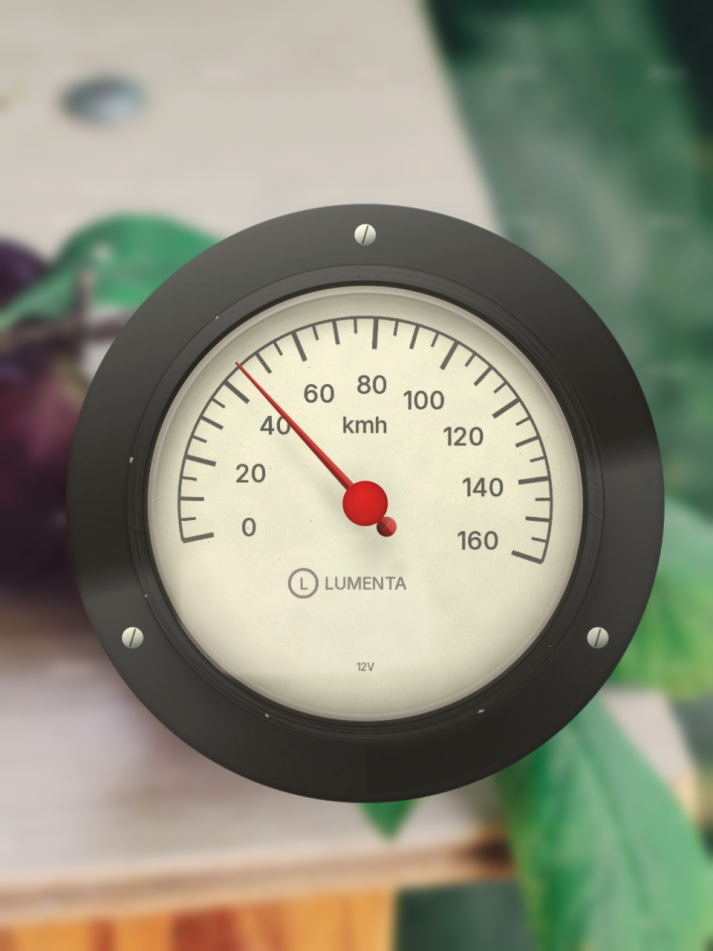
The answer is 45; km/h
